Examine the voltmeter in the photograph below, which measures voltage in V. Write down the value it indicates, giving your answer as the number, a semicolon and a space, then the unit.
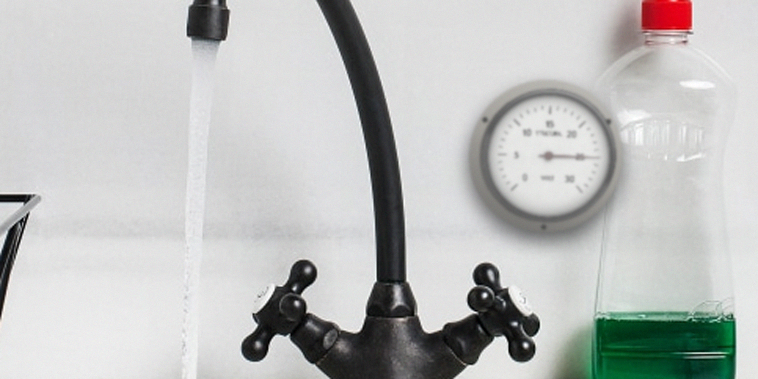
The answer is 25; V
